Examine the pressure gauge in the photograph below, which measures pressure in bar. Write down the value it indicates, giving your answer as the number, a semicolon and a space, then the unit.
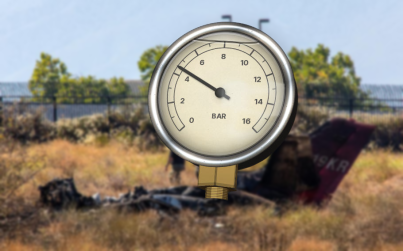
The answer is 4.5; bar
